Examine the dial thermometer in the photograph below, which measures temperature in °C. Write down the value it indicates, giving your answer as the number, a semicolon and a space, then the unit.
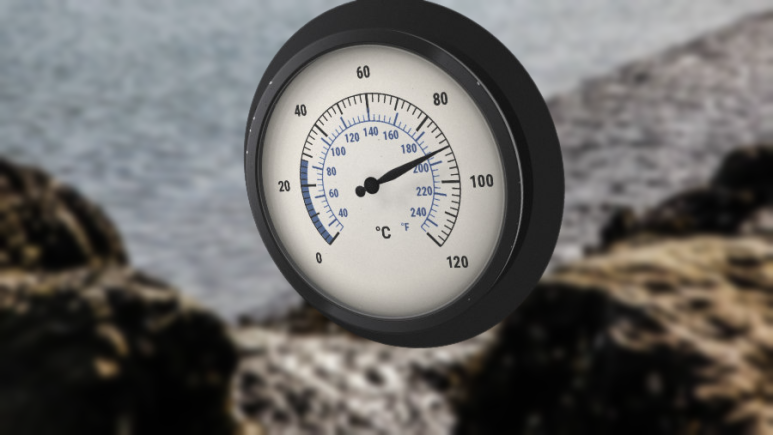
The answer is 90; °C
